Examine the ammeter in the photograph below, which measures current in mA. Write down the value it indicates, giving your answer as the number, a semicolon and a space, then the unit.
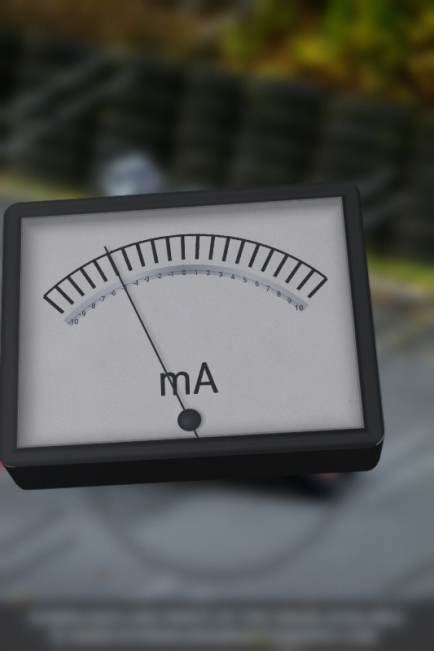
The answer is -5; mA
